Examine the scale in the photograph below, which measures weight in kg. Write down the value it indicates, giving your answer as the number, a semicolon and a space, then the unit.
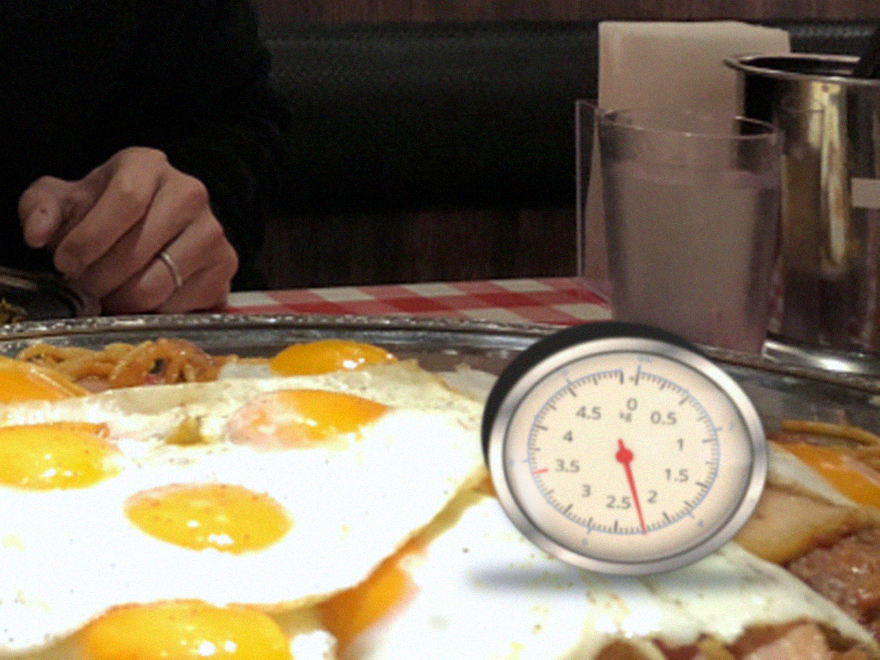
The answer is 2.25; kg
